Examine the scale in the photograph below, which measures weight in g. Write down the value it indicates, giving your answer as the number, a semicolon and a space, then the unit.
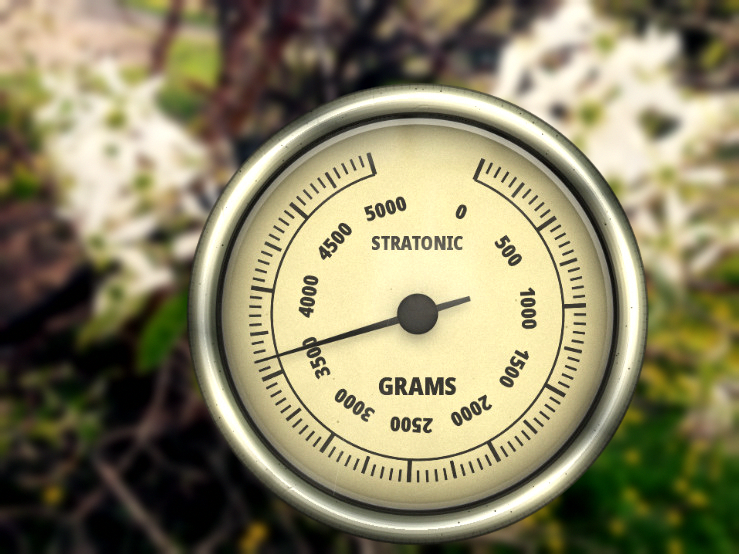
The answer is 3600; g
